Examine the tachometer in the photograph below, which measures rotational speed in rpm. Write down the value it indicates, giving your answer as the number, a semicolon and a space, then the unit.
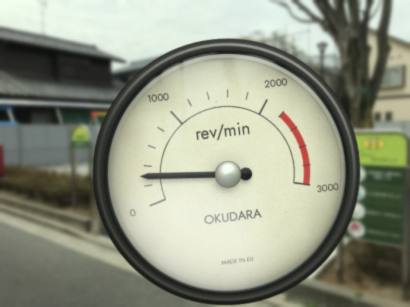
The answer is 300; rpm
